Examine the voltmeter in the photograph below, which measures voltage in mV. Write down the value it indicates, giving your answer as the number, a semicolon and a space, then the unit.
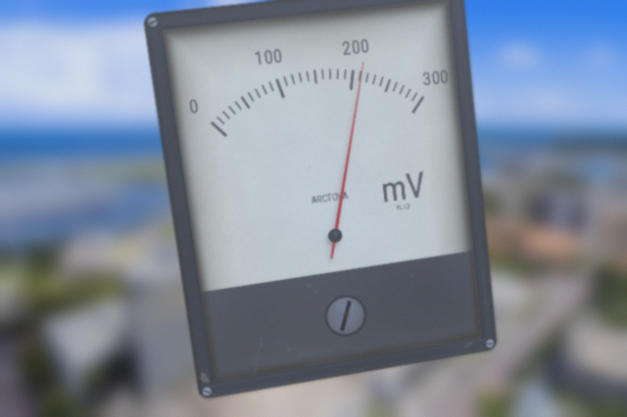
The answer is 210; mV
